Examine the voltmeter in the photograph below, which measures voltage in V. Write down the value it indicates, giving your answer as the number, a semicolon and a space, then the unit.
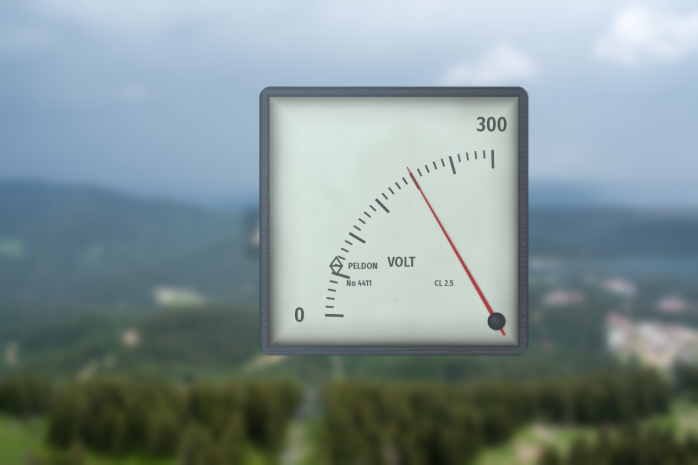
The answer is 200; V
